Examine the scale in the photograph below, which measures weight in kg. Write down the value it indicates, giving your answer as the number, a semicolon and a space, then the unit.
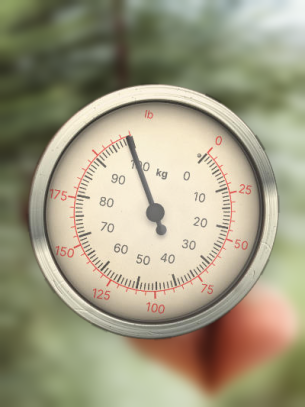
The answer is 99; kg
